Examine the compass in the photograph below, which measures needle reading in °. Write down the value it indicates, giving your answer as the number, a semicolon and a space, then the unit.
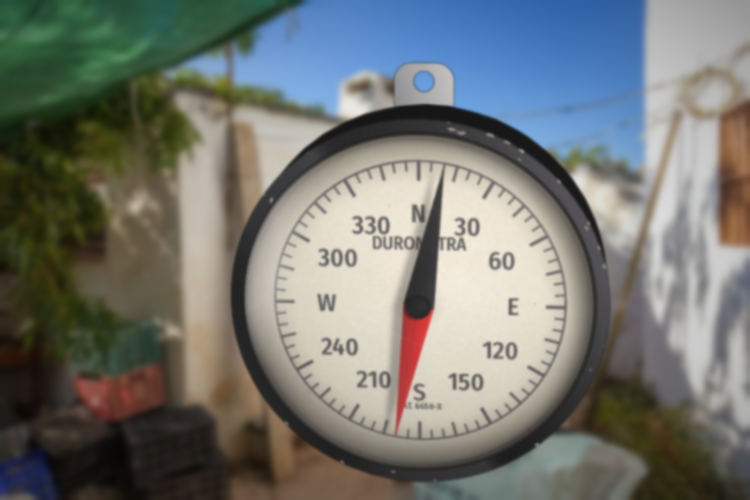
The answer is 190; °
